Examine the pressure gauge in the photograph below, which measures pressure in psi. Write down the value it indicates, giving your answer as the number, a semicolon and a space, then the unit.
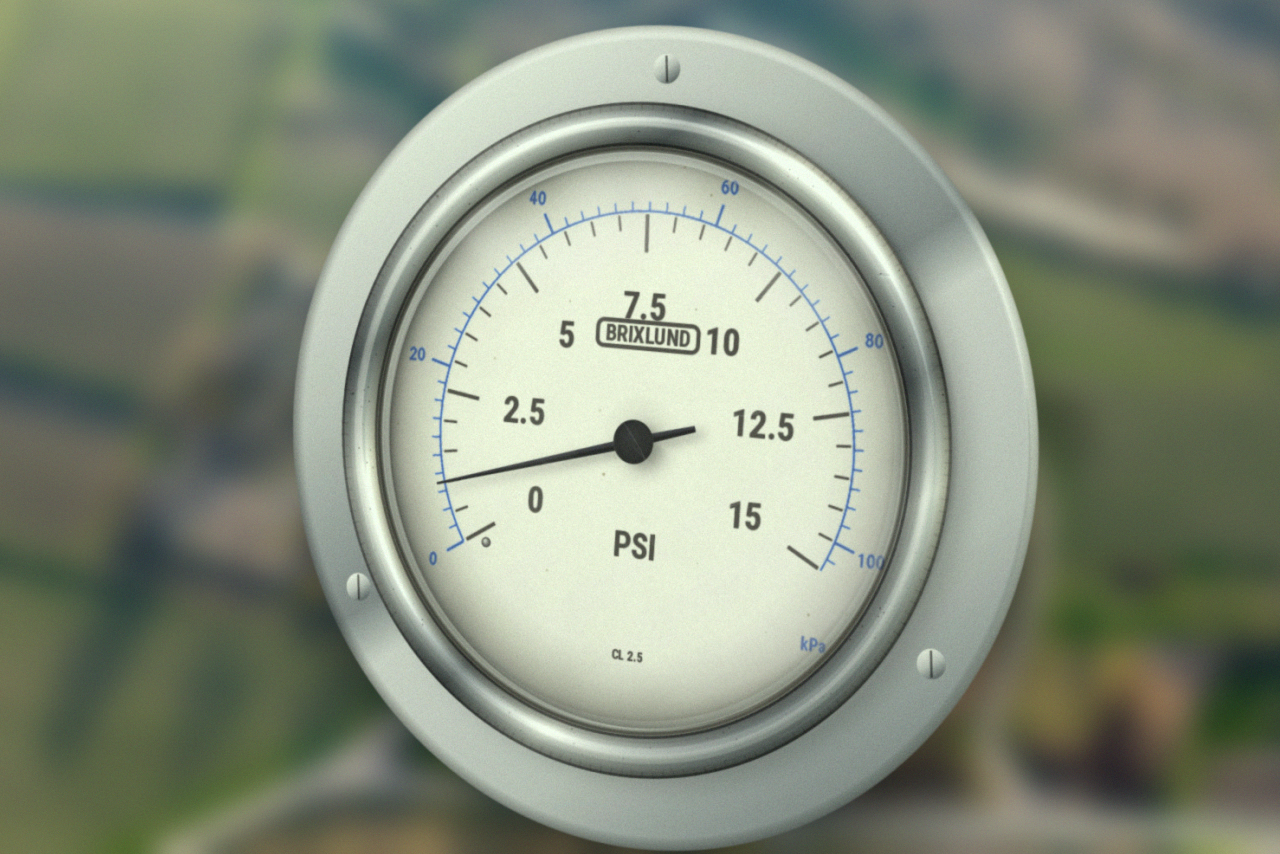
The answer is 1; psi
